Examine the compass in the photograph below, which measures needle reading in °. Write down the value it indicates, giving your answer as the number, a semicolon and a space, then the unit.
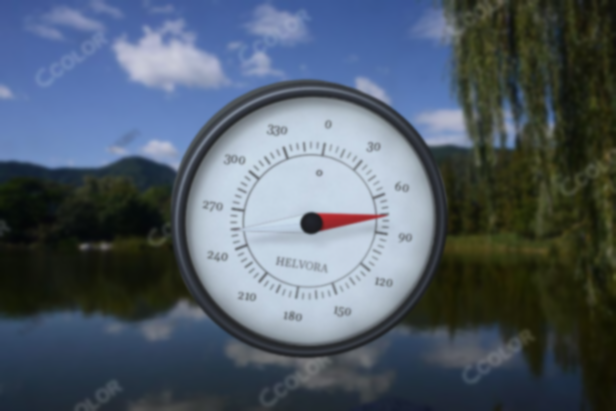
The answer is 75; °
